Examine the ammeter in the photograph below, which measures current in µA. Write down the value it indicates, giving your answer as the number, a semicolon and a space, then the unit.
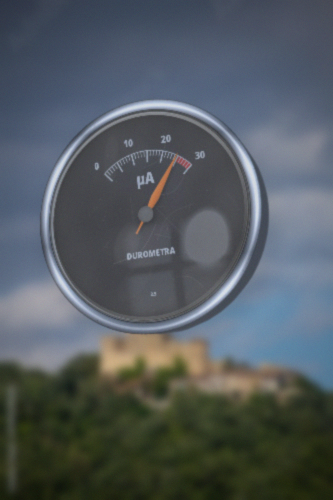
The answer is 25; µA
